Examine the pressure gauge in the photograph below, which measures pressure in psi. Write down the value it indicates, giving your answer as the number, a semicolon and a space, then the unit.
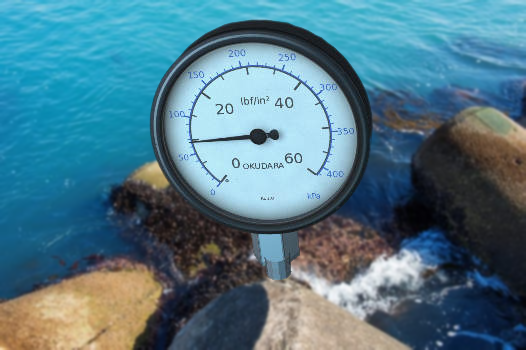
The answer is 10; psi
